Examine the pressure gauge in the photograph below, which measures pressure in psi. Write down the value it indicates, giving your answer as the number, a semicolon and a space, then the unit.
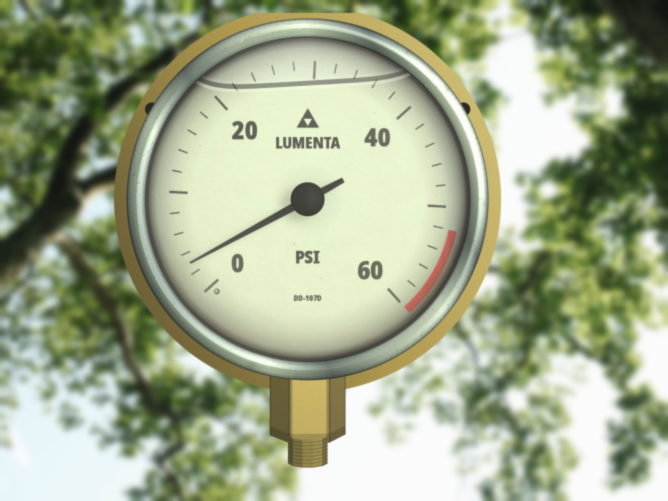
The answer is 3; psi
